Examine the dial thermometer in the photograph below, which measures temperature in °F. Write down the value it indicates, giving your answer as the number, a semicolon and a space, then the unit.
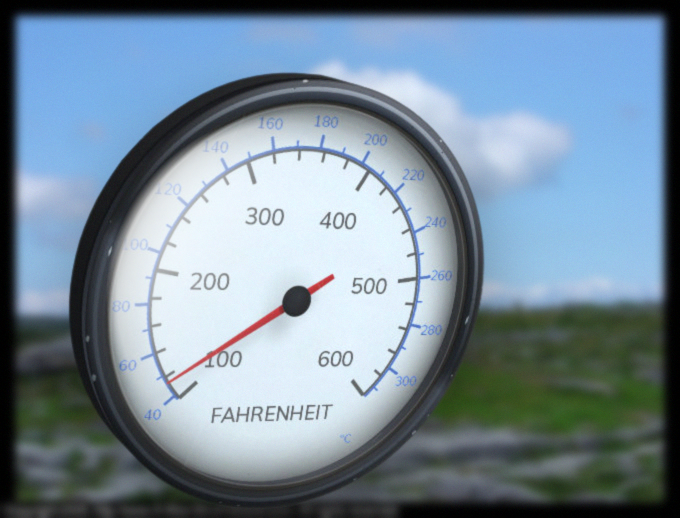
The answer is 120; °F
